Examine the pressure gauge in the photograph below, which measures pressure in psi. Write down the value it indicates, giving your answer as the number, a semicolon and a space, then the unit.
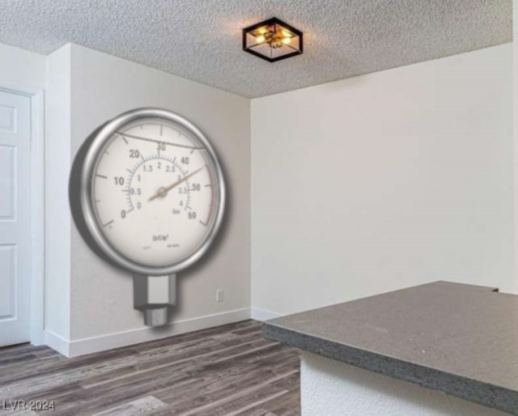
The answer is 45; psi
